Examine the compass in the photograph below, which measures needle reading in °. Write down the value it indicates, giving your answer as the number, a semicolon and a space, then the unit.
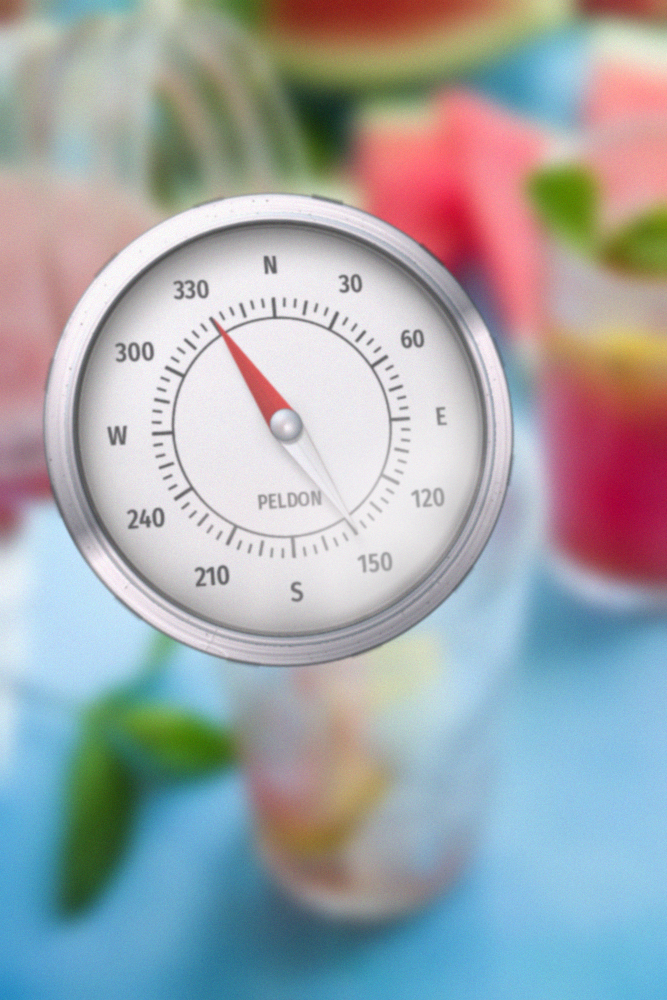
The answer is 330; °
